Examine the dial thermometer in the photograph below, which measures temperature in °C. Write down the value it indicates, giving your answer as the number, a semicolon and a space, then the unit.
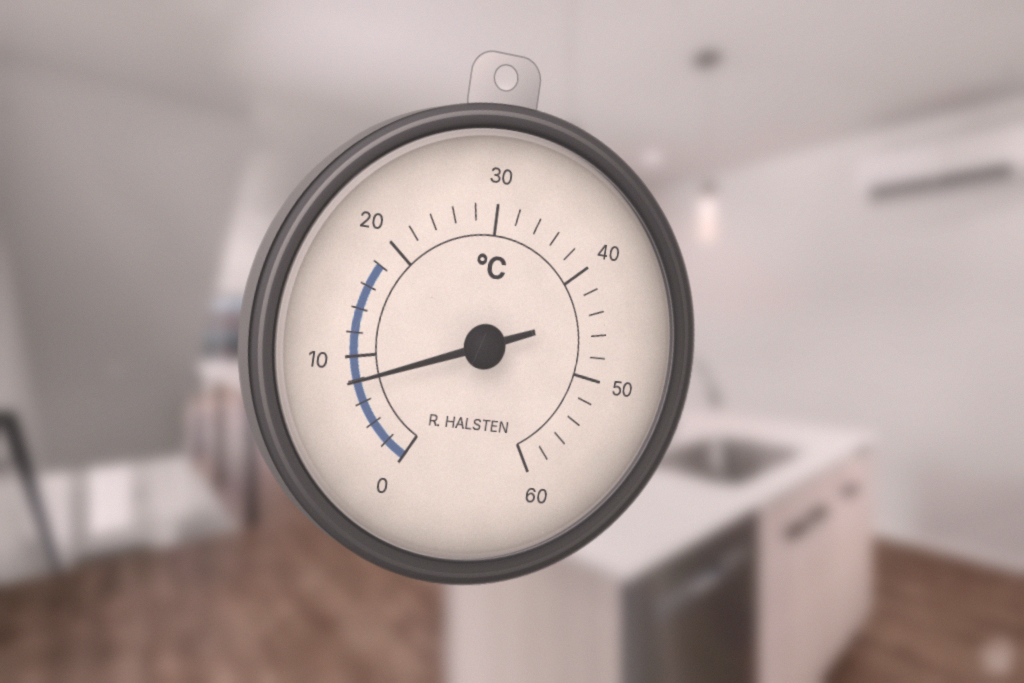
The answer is 8; °C
